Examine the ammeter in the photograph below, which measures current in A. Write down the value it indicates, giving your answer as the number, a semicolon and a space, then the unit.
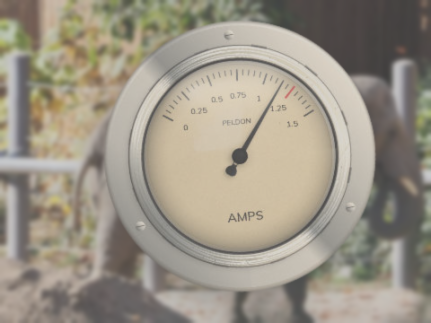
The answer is 1.15; A
